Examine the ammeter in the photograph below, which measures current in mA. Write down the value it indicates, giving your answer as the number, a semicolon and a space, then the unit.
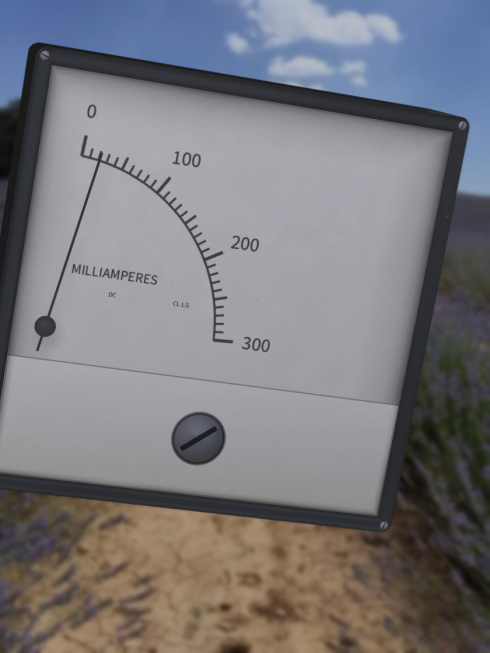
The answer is 20; mA
